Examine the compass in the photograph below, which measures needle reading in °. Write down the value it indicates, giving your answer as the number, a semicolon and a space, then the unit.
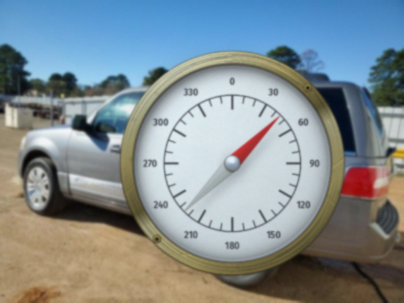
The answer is 45; °
